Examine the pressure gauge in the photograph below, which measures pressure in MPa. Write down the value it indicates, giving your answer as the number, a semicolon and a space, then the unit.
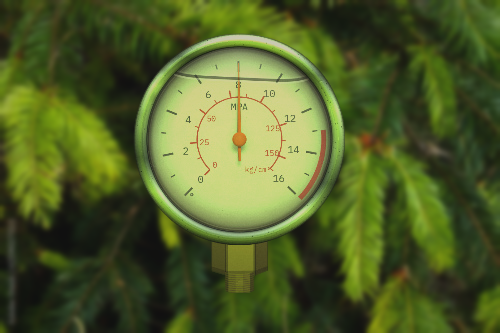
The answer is 8; MPa
